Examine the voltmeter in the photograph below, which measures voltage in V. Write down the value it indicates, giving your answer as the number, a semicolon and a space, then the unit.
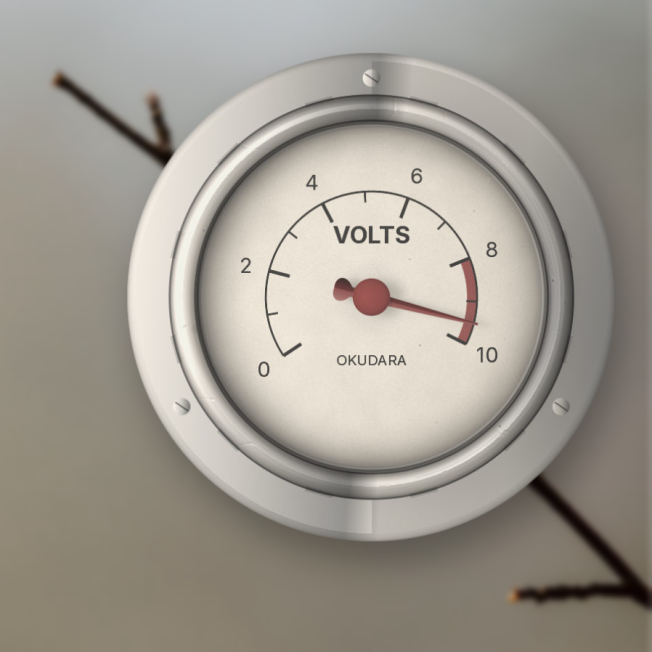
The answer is 9.5; V
